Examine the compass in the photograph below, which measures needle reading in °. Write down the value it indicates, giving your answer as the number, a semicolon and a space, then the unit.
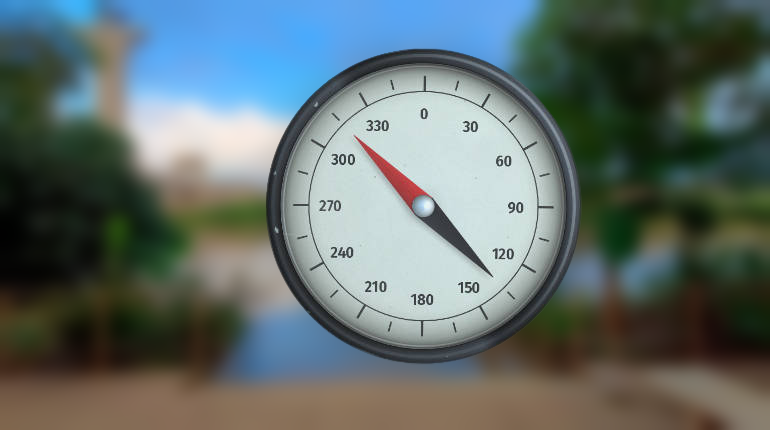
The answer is 315; °
